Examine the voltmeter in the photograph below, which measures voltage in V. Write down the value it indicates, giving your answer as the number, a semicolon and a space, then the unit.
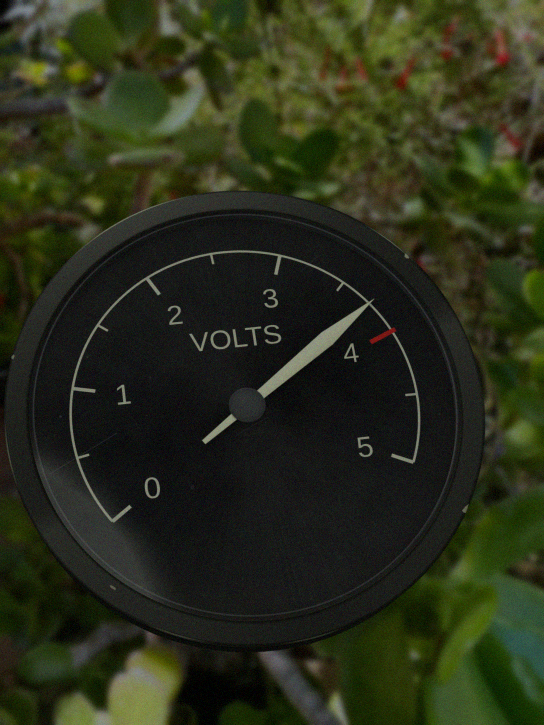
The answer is 3.75; V
